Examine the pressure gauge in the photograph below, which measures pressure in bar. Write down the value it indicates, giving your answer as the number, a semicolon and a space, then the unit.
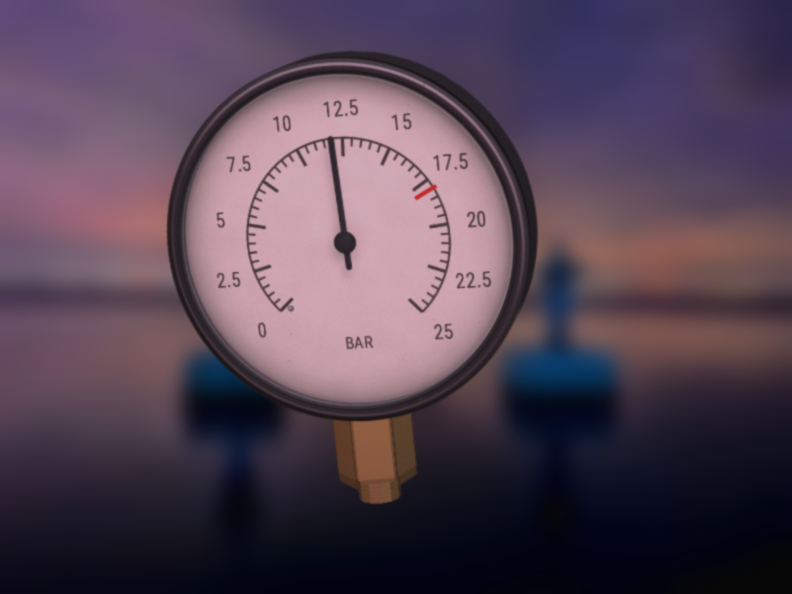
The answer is 12; bar
